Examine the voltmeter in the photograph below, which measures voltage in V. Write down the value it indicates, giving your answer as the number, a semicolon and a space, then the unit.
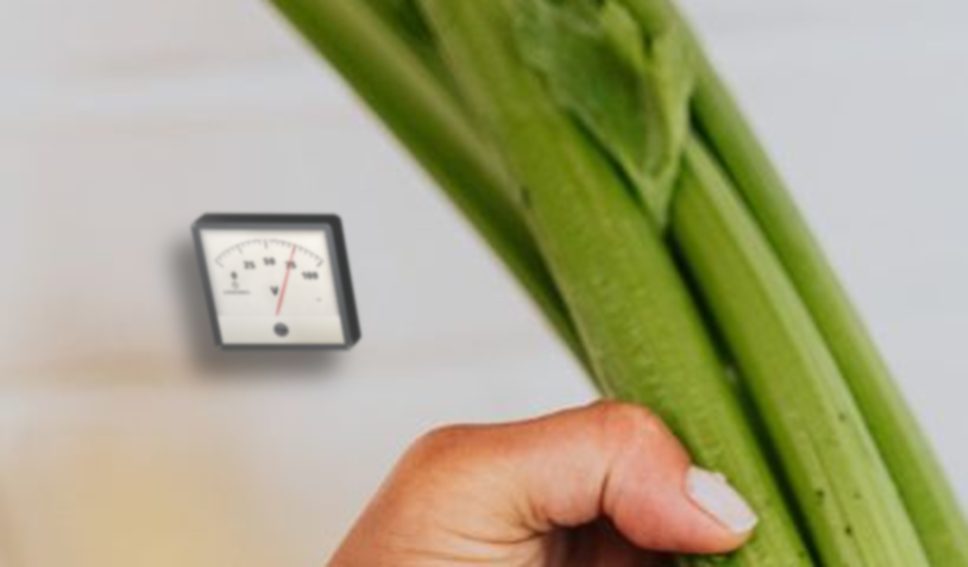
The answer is 75; V
